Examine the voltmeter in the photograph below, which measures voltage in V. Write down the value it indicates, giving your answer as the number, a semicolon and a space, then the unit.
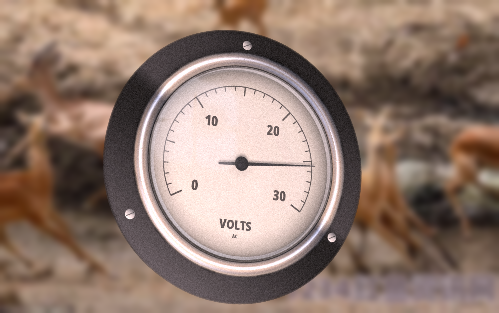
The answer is 25.5; V
